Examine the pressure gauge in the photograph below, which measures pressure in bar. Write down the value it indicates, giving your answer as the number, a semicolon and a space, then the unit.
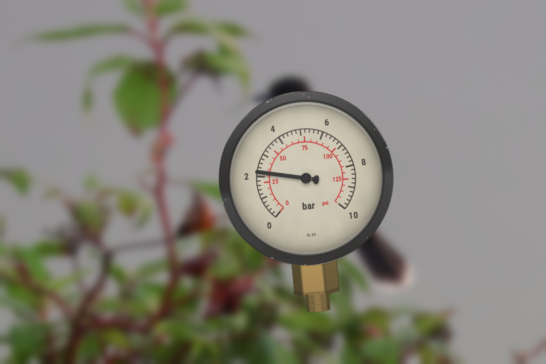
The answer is 2.2; bar
